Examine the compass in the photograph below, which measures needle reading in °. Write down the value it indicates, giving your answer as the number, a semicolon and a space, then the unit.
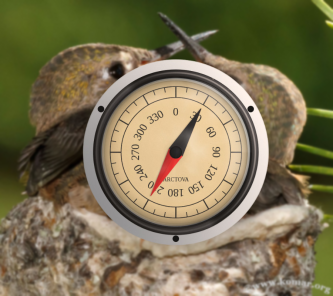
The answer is 210; °
